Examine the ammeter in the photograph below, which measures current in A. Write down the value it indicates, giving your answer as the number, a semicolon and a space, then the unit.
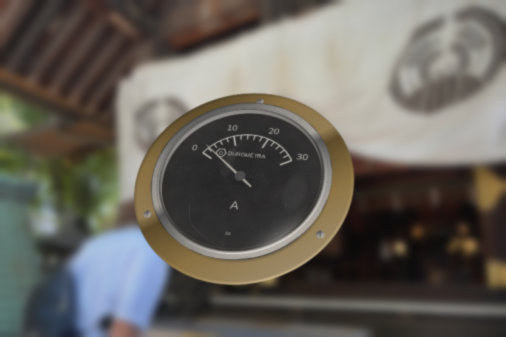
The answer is 2; A
